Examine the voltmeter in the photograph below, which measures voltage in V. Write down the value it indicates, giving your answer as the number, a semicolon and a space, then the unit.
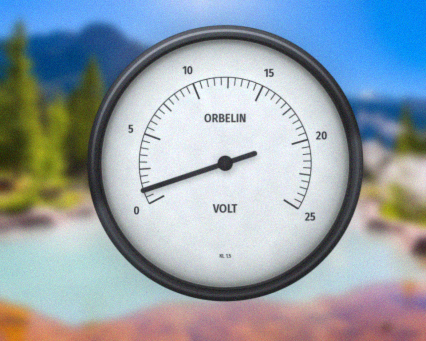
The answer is 1; V
